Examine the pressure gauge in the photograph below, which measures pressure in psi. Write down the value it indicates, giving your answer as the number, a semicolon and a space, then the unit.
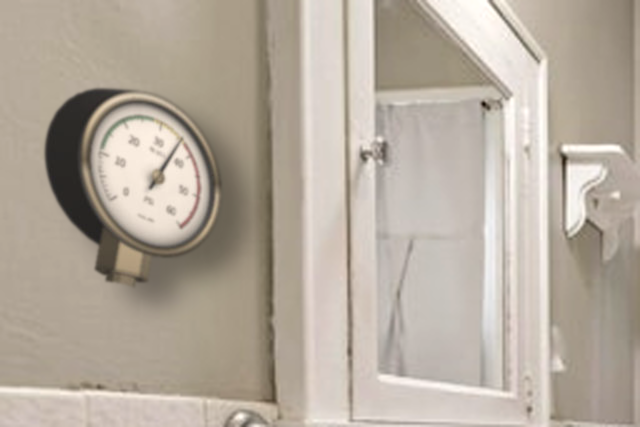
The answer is 35; psi
